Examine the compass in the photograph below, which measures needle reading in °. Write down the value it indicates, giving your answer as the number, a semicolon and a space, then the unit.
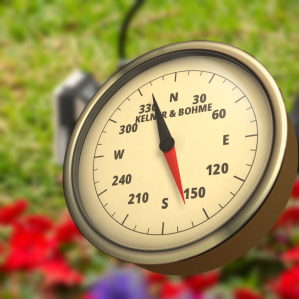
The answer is 160; °
